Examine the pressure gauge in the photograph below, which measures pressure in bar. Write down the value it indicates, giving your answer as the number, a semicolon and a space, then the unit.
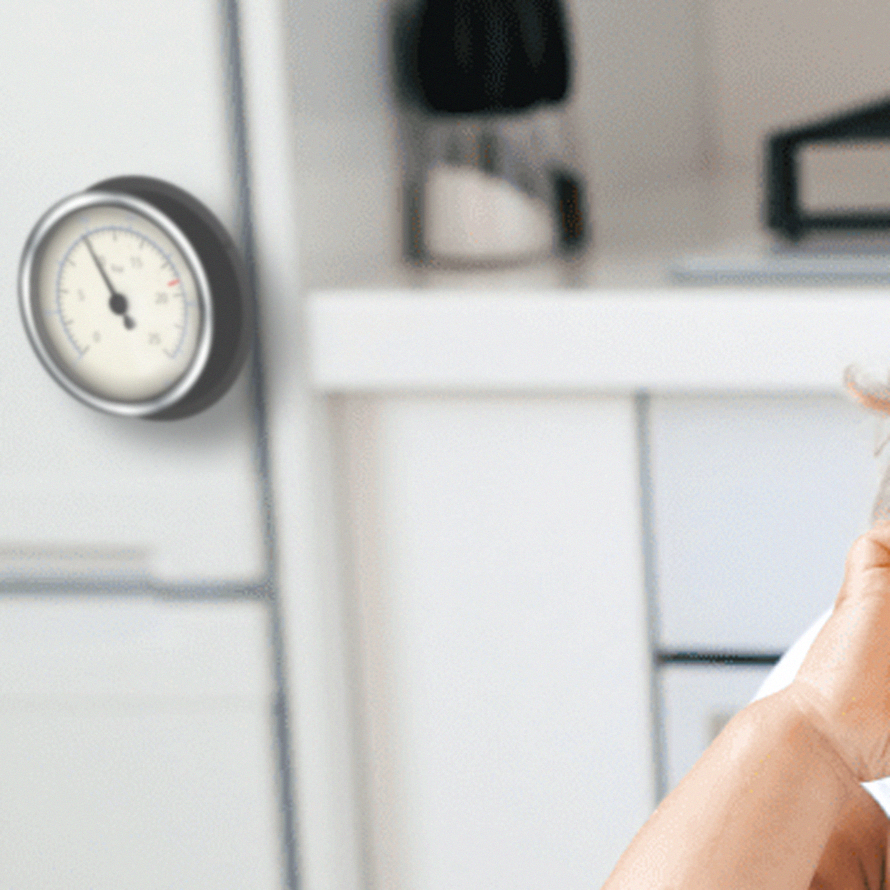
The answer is 10; bar
